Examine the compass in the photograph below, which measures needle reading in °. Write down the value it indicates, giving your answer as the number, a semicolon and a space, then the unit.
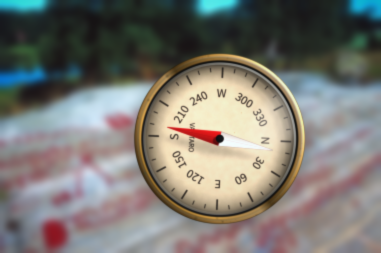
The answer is 190; °
